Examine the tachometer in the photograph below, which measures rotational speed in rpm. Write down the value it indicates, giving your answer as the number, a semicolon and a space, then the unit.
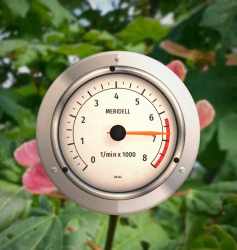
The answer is 6750; rpm
